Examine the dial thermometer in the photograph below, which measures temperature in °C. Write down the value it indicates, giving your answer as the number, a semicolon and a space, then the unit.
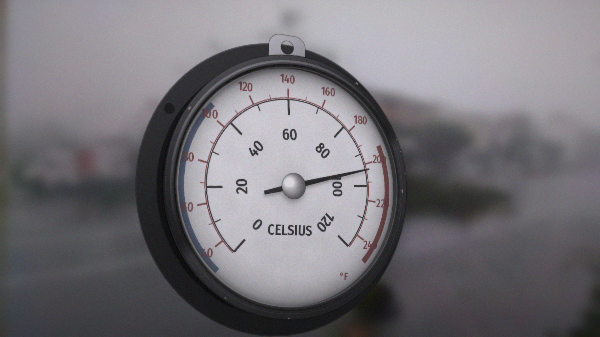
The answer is 95; °C
